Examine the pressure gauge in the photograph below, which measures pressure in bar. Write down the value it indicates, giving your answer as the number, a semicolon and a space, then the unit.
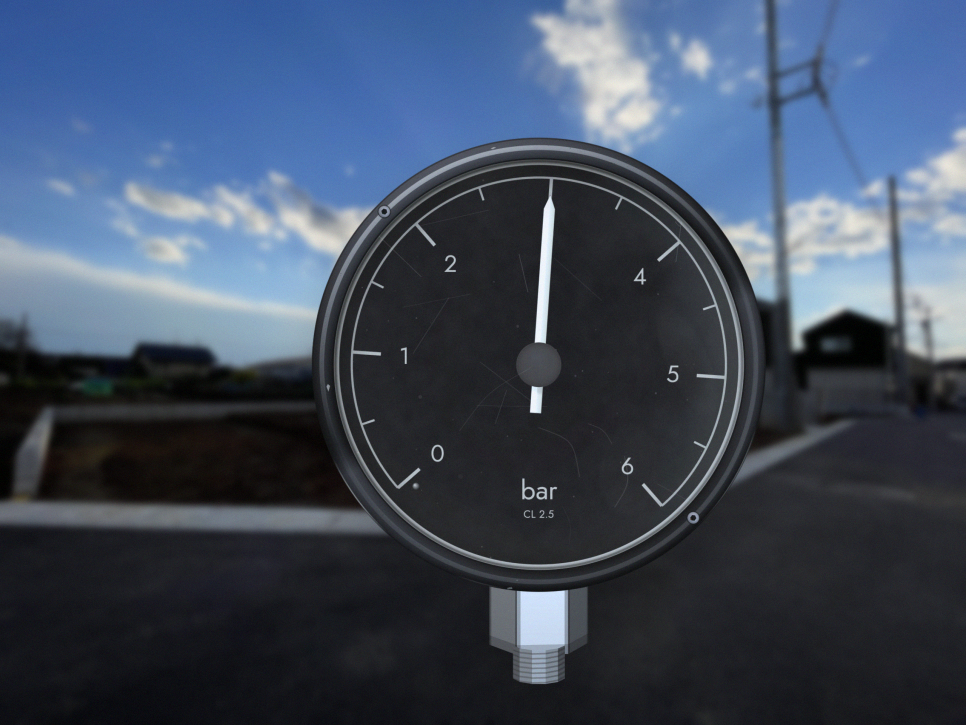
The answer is 3; bar
